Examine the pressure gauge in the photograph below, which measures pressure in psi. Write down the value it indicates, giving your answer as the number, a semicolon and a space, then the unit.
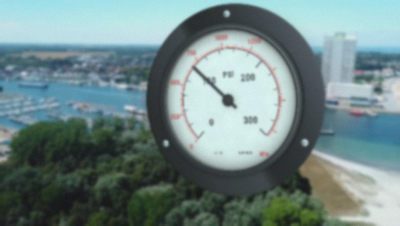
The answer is 100; psi
